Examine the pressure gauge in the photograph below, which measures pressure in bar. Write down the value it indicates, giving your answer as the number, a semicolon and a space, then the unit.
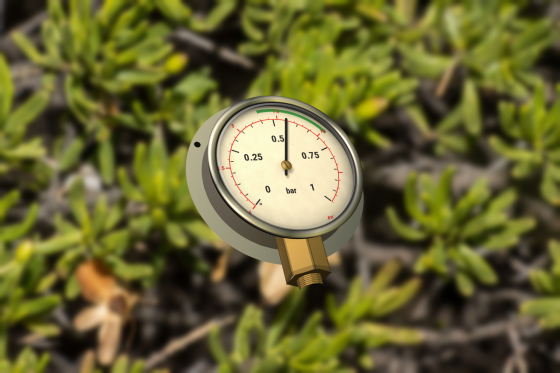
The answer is 0.55; bar
